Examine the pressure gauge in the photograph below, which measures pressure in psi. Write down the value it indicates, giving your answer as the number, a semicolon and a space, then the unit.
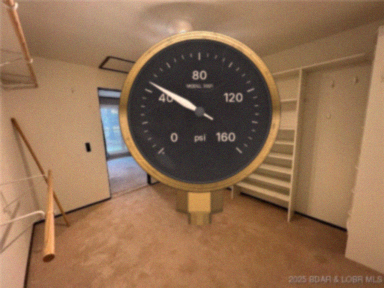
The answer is 45; psi
